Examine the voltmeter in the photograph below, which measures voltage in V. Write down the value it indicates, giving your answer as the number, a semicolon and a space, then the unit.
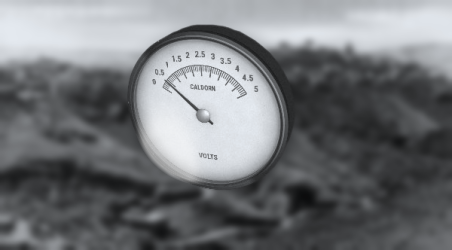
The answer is 0.5; V
